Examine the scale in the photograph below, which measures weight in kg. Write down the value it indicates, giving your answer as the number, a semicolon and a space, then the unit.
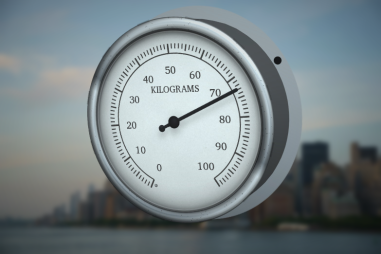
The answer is 73; kg
